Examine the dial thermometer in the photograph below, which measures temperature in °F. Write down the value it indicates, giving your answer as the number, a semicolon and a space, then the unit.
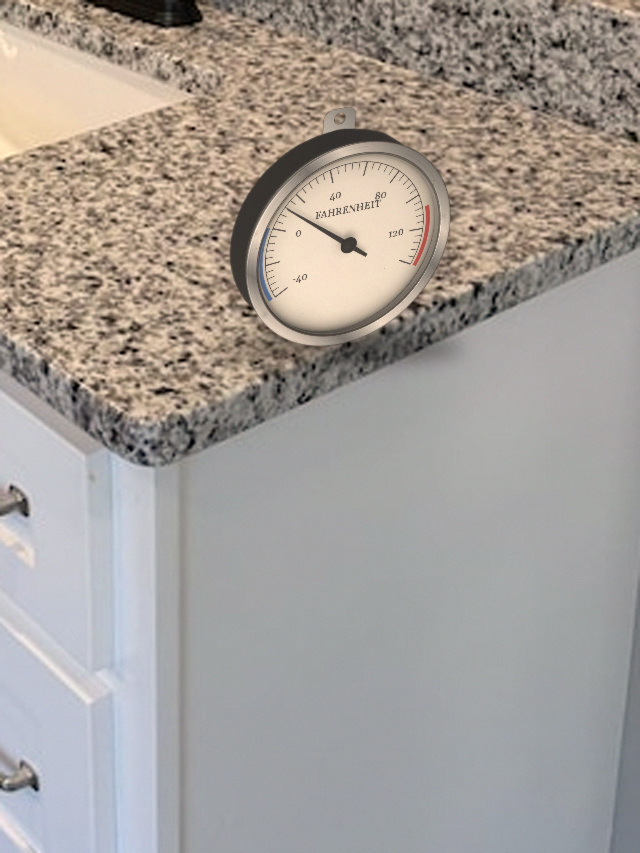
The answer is 12; °F
